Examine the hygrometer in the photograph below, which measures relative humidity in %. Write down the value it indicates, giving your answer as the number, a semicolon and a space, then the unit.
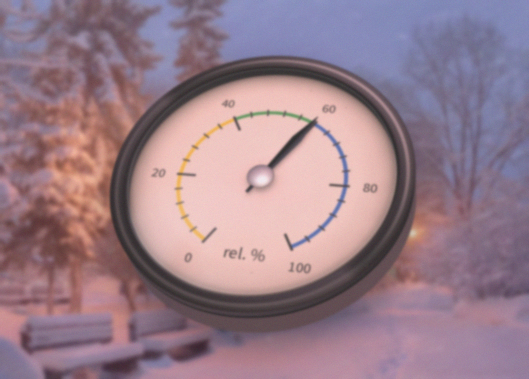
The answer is 60; %
